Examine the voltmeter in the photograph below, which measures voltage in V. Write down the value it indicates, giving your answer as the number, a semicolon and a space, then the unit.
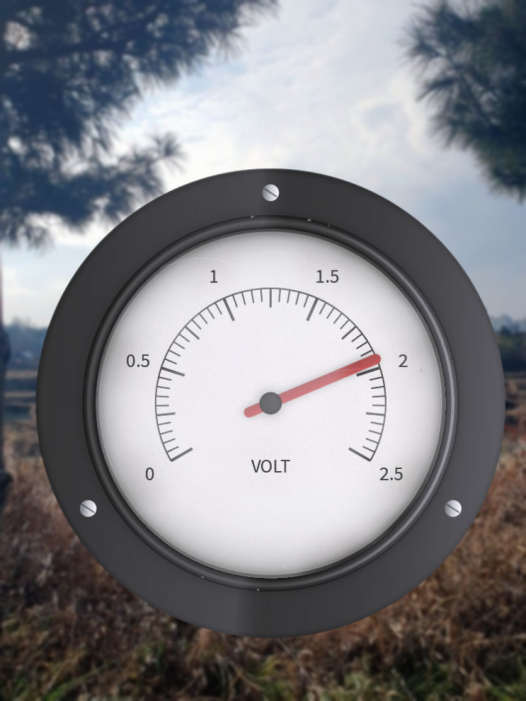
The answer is 1.95; V
